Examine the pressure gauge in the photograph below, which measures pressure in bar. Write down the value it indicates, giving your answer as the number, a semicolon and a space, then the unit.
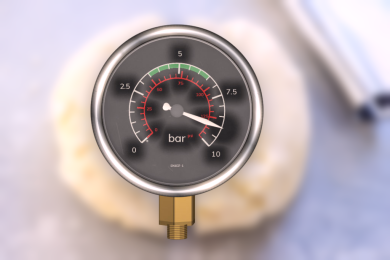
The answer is 9; bar
